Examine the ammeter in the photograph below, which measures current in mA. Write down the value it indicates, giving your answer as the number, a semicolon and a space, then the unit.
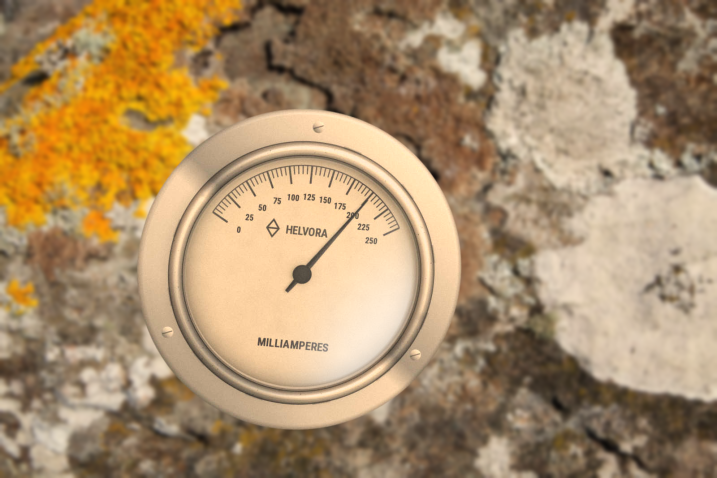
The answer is 200; mA
